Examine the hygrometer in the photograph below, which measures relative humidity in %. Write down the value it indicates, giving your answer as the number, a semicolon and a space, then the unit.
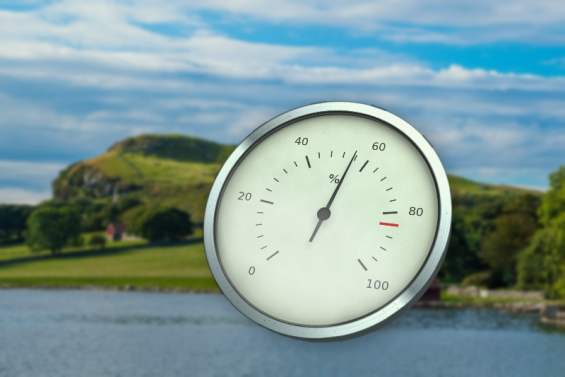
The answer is 56; %
